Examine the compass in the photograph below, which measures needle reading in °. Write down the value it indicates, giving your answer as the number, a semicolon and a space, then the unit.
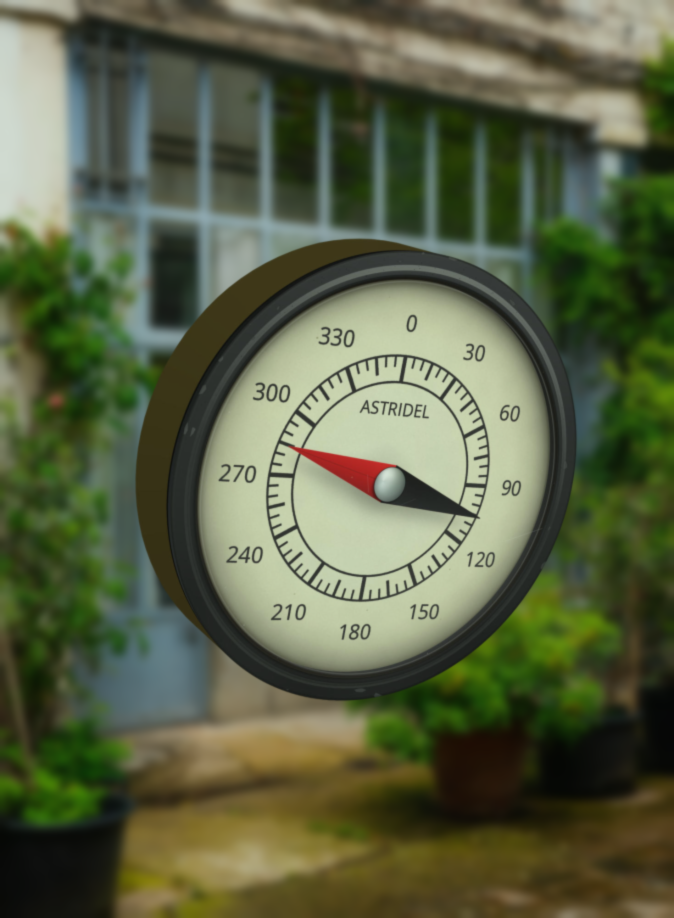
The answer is 285; °
